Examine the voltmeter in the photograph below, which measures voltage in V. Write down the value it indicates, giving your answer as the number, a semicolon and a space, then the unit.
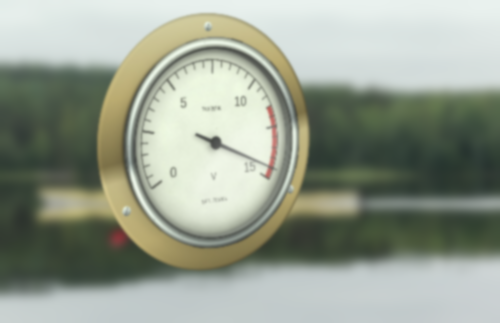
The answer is 14.5; V
